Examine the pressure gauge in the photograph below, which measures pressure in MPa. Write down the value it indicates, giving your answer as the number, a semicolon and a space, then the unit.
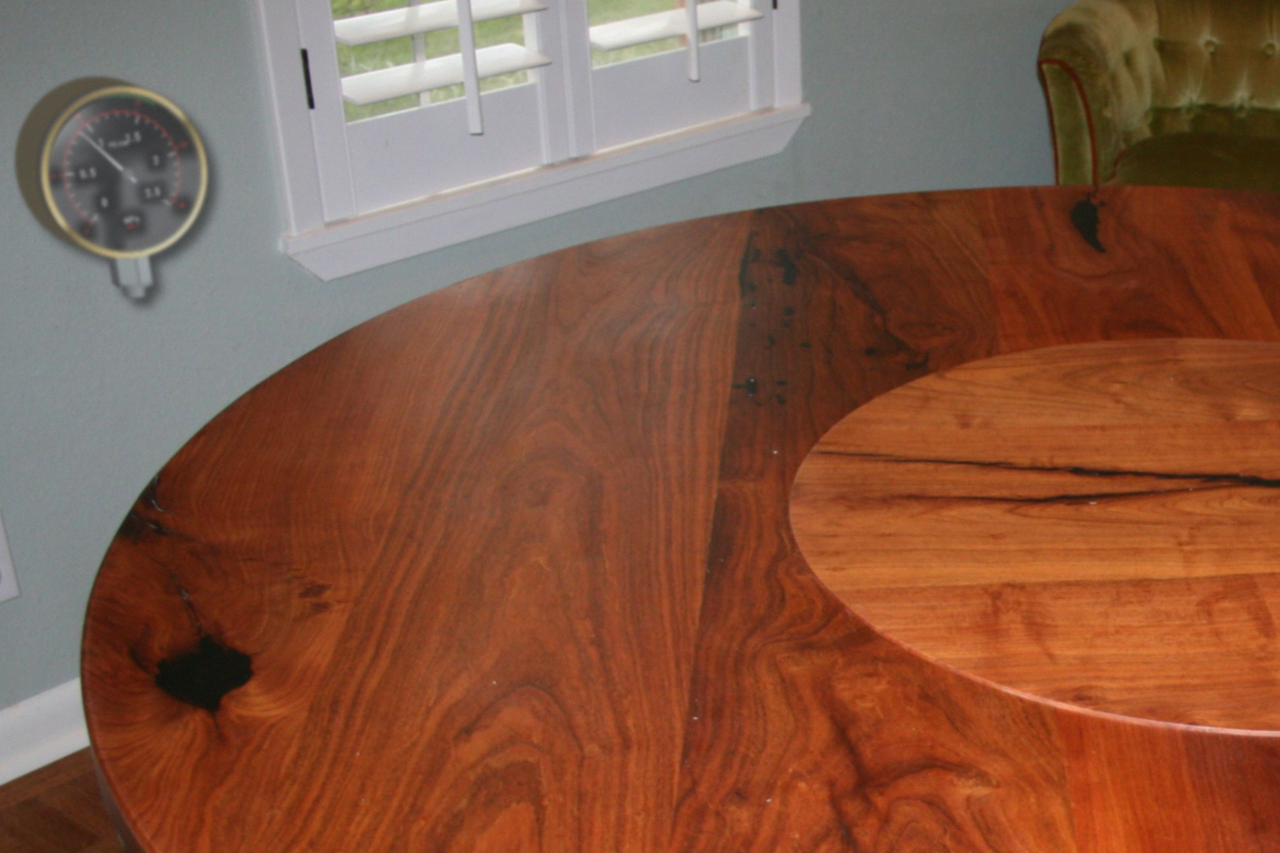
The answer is 0.9; MPa
